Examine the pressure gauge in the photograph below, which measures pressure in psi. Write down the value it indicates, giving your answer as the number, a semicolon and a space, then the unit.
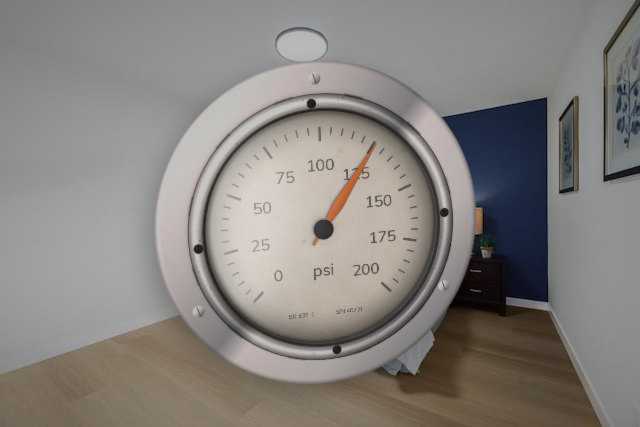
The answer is 125; psi
